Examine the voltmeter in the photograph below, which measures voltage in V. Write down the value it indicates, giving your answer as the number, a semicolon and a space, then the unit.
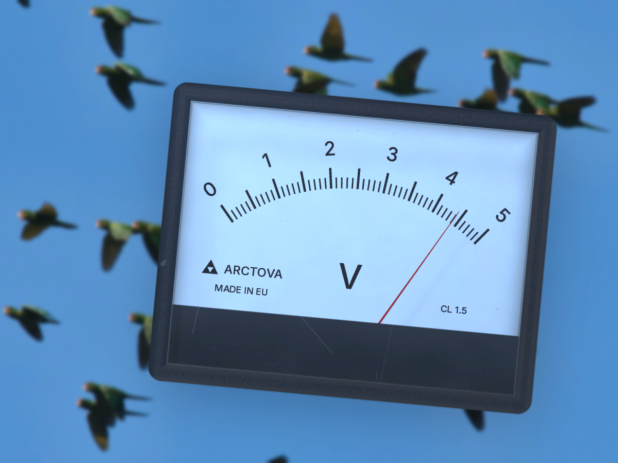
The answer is 4.4; V
